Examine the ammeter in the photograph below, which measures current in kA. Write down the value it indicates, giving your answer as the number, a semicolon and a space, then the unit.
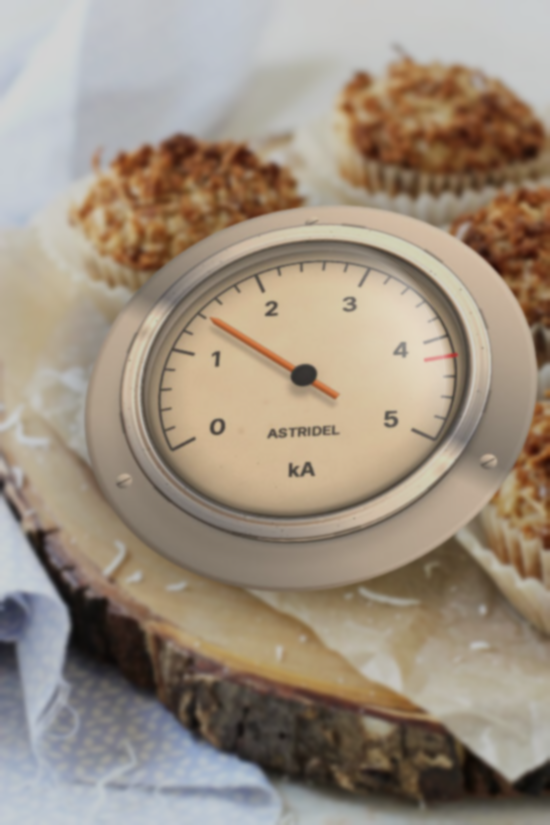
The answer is 1.4; kA
